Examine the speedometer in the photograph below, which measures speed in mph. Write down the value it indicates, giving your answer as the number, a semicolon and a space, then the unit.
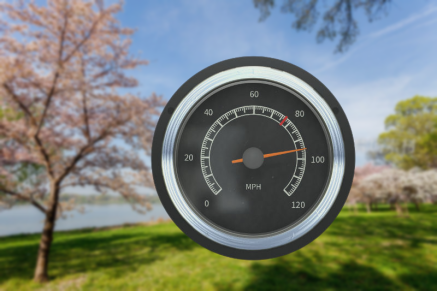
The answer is 95; mph
